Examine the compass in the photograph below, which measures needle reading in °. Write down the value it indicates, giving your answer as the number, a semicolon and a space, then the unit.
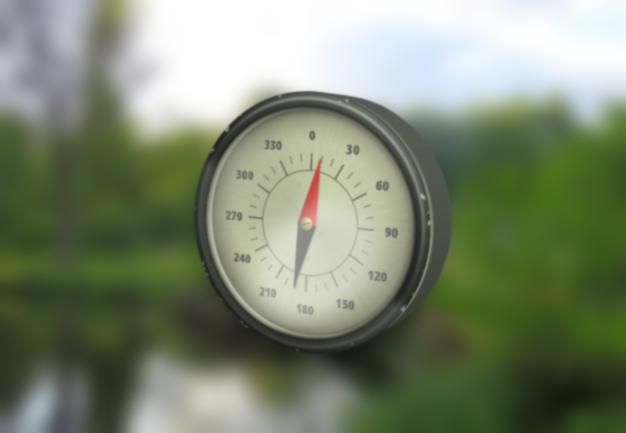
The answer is 10; °
